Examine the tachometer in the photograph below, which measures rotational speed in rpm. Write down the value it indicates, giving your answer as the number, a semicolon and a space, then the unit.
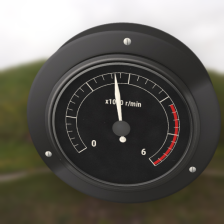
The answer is 2700; rpm
